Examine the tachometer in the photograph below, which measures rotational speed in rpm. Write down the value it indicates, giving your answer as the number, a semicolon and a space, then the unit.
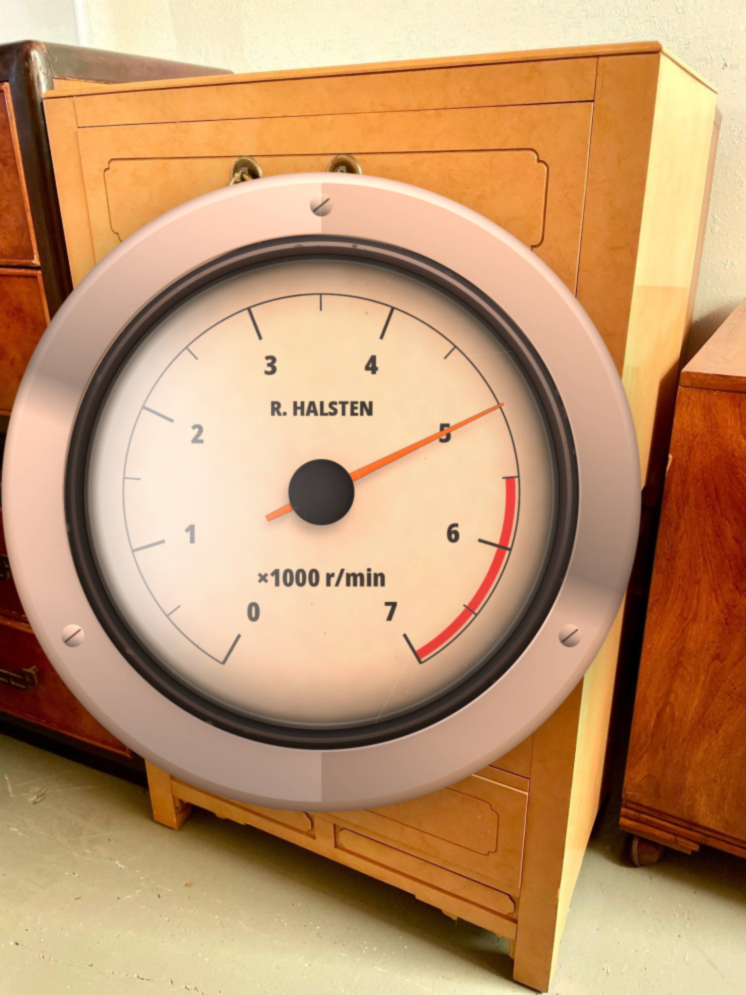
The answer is 5000; rpm
